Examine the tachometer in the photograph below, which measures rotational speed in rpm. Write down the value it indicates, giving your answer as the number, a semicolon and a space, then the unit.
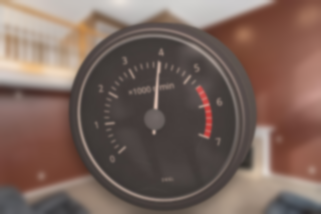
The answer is 4000; rpm
